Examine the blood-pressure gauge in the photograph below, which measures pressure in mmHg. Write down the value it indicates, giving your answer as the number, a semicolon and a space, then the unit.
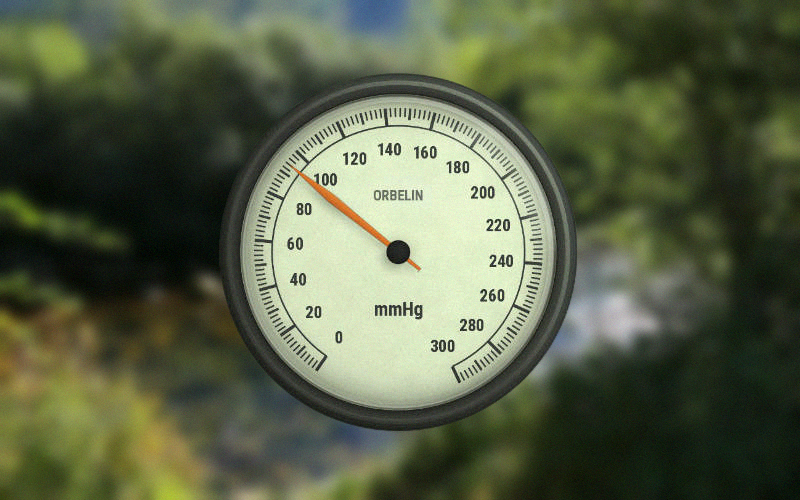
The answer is 94; mmHg
